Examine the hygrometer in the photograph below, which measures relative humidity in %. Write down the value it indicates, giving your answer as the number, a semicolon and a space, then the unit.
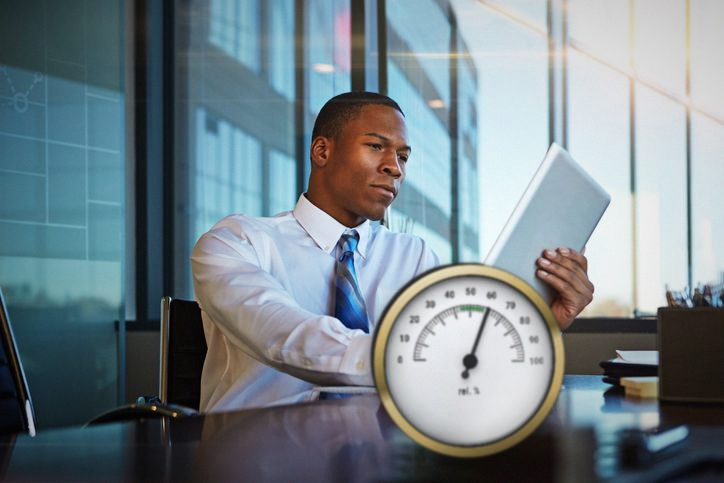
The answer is 60; %
